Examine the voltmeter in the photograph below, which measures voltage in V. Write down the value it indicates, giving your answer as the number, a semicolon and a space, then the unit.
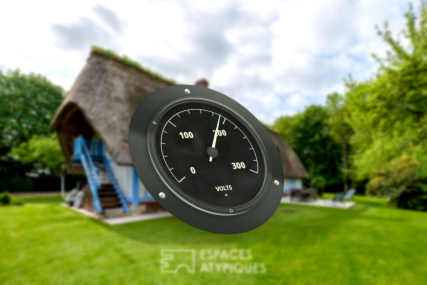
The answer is 190; V
